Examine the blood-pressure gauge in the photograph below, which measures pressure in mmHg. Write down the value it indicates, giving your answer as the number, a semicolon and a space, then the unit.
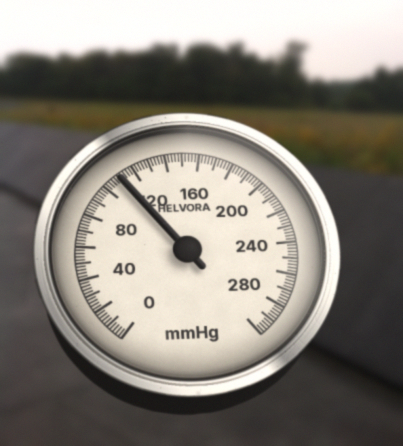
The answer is 110; mmHg
